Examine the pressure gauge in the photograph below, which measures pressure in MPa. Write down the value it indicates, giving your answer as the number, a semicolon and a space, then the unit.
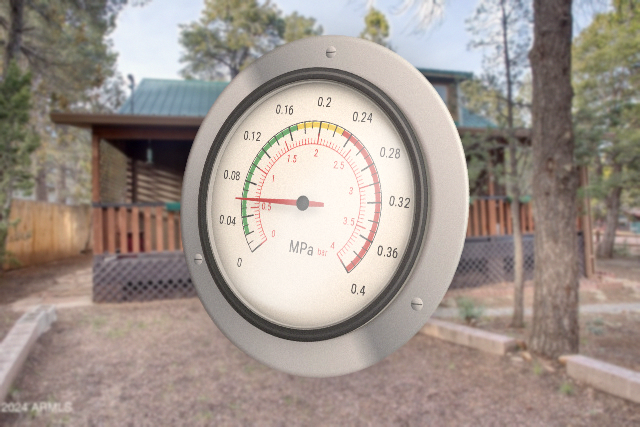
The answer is 0.06; MPa
